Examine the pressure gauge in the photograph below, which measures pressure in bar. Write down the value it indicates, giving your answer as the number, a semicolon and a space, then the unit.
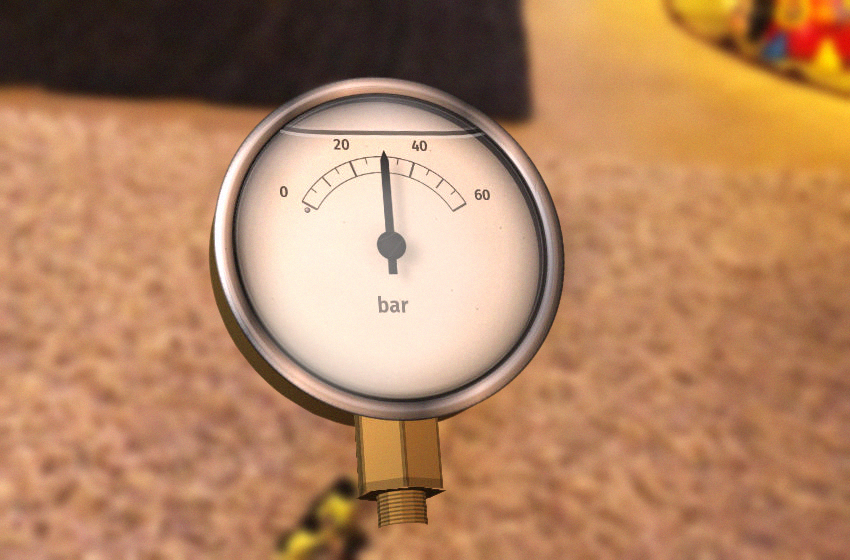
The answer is 30; bar
